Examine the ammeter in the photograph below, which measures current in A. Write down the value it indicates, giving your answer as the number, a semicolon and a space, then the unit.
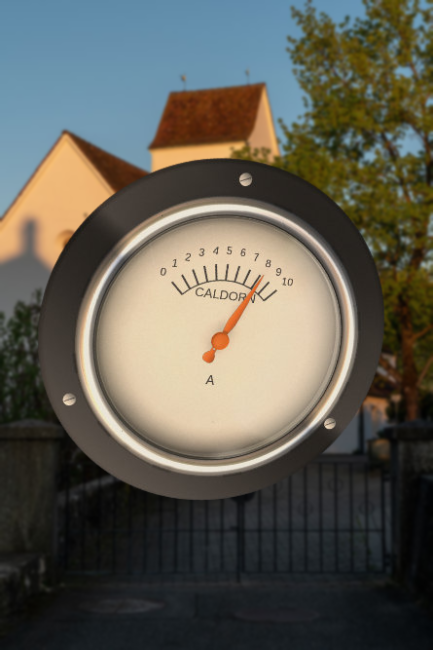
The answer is 8; A
